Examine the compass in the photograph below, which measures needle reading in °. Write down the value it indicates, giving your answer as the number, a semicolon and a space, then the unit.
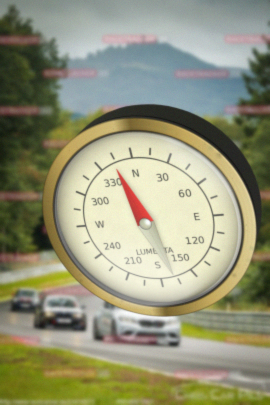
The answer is 345; °
